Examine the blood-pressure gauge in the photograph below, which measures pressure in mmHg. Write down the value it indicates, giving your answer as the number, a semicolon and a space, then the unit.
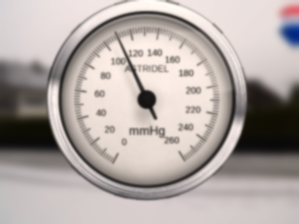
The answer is 110; mmHg
